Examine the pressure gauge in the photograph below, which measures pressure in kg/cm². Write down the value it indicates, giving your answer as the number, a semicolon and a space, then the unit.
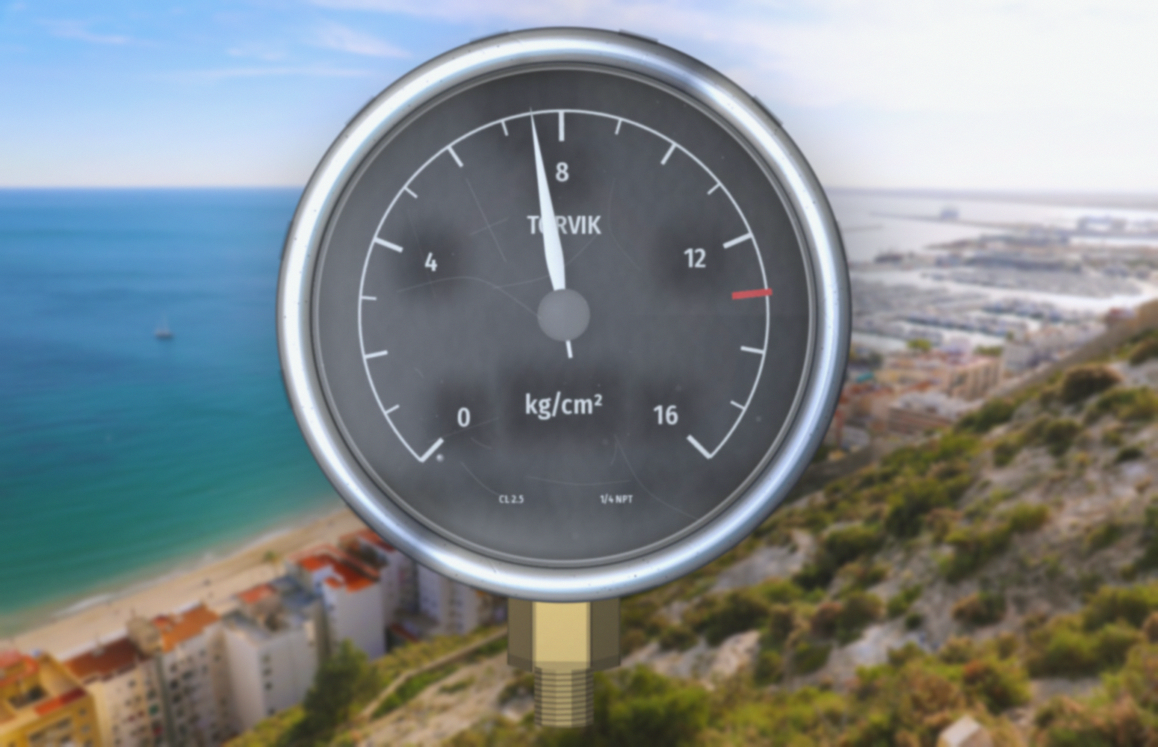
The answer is 7.5; kg/cm²
